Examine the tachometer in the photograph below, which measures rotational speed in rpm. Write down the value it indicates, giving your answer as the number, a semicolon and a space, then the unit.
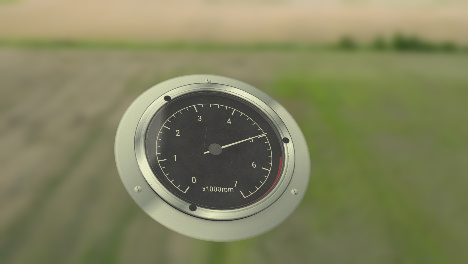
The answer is 5000; rpm
